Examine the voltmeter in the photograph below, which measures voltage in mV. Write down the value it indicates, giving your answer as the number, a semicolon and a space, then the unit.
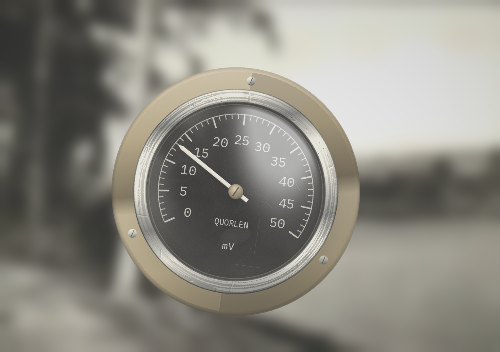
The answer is 13; mV
